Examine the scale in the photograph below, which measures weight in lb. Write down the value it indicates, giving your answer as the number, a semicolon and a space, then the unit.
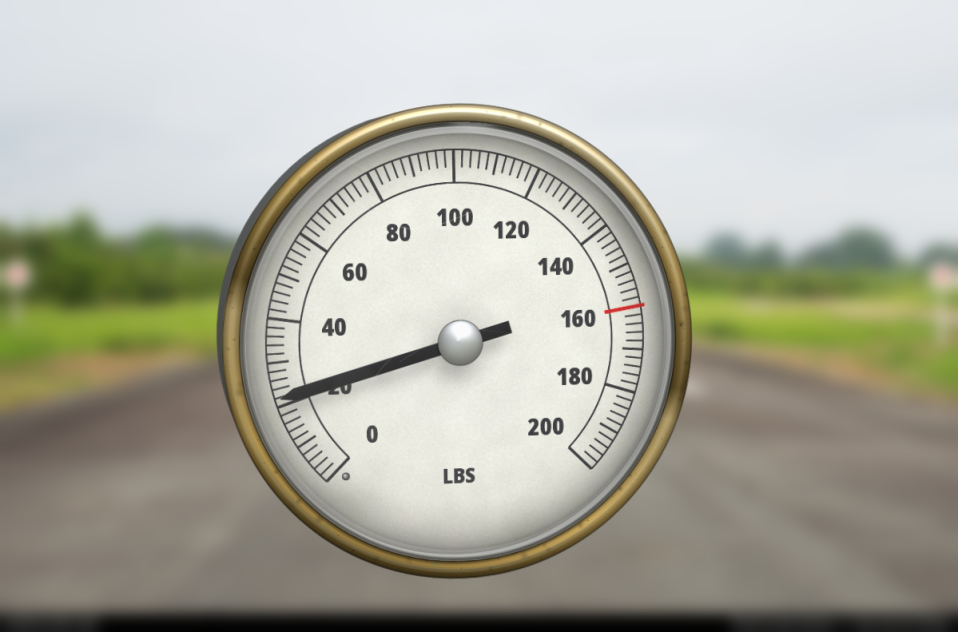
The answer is 22; lb
